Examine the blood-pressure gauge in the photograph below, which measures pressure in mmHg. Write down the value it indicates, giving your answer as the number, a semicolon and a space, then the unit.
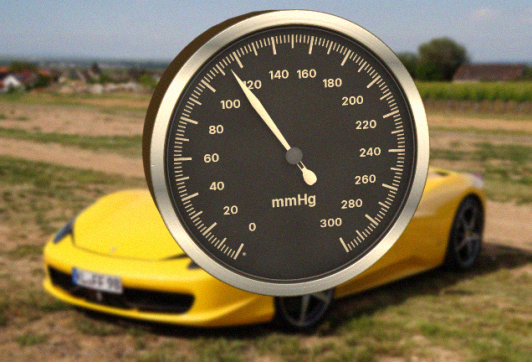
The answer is 114; mmHg
